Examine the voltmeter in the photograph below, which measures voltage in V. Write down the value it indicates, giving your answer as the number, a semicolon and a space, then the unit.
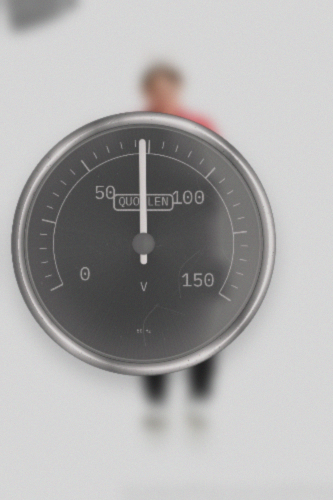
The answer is 72.5; V
